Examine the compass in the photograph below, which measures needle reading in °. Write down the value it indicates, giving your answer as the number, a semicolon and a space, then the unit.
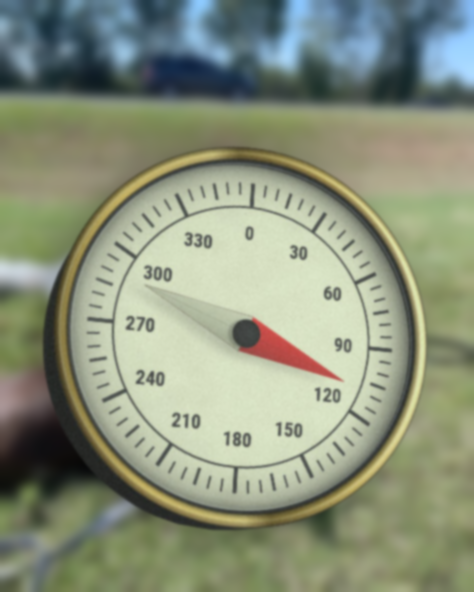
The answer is 110; °
